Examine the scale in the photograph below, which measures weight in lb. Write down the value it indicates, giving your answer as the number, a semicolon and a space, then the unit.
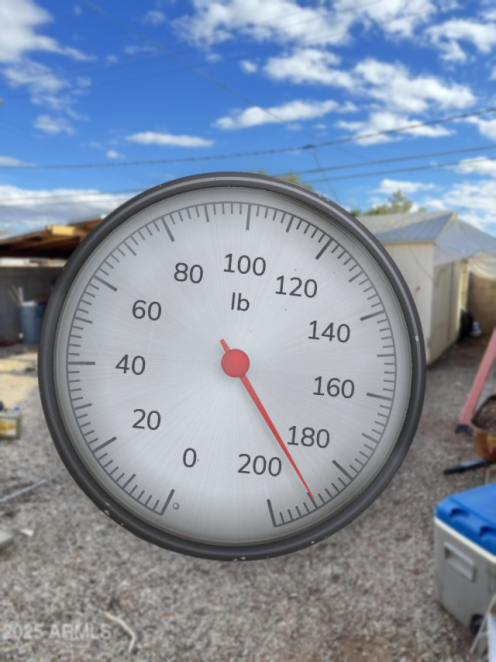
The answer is 190; lb
